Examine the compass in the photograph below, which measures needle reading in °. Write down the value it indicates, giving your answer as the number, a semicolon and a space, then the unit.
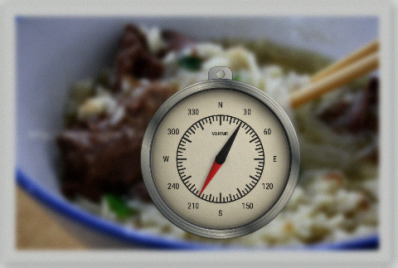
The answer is 210; °
